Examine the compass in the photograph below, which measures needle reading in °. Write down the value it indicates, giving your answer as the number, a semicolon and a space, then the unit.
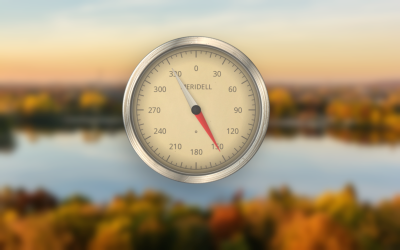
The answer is 150; °
